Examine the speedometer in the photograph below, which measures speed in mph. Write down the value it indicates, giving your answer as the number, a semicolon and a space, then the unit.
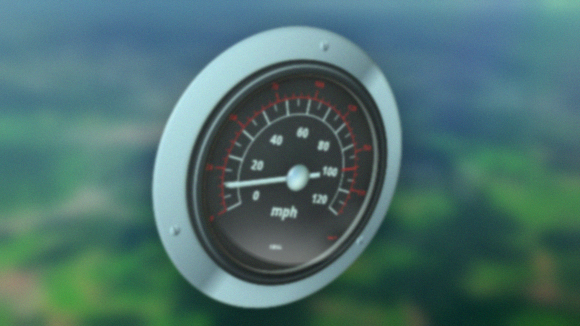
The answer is 10; mph
